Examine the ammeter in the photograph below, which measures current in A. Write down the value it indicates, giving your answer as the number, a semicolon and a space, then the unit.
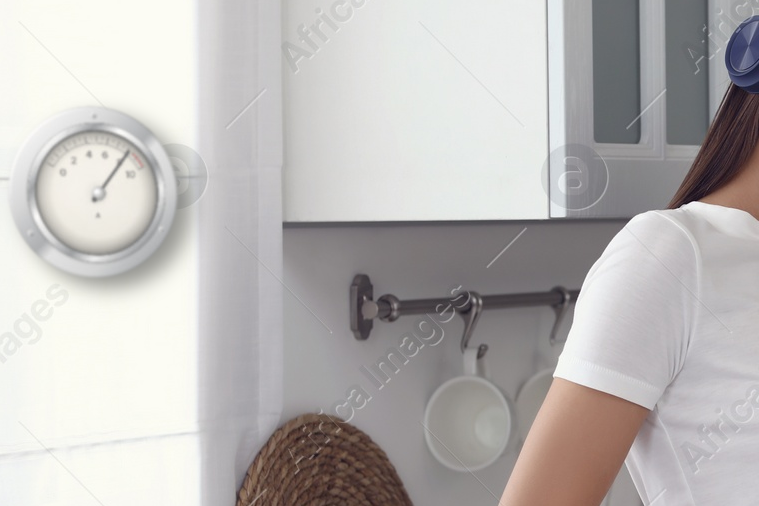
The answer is 8; A
